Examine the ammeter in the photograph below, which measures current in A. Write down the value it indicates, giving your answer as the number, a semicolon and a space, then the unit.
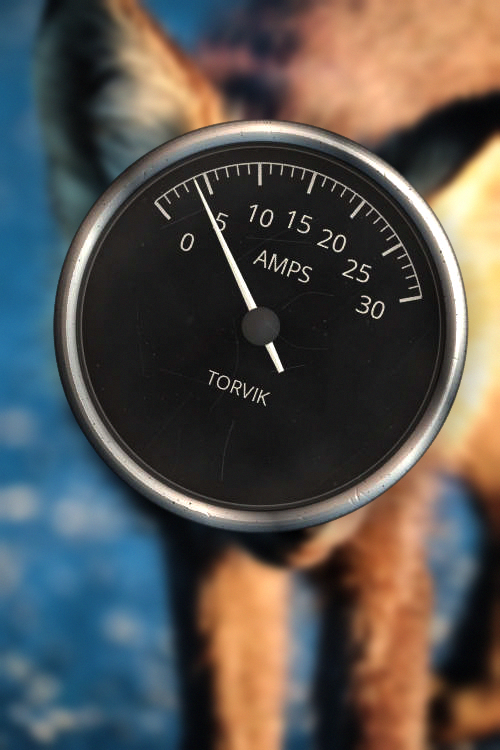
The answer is 4; A
